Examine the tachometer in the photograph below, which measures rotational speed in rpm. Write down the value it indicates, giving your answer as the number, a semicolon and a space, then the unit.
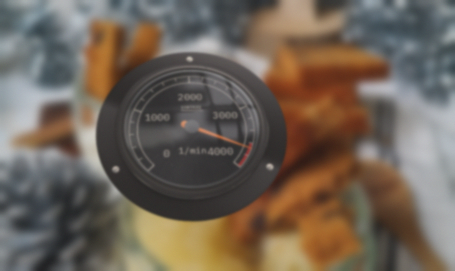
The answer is 3700; rpm
